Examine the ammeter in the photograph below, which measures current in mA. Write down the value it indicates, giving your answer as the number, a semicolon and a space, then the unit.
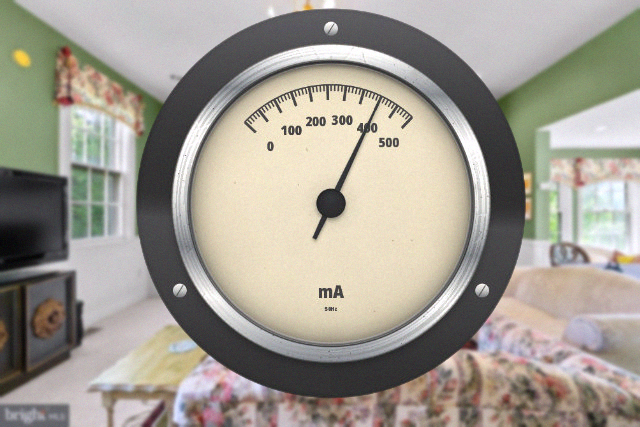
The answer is 400; mA
